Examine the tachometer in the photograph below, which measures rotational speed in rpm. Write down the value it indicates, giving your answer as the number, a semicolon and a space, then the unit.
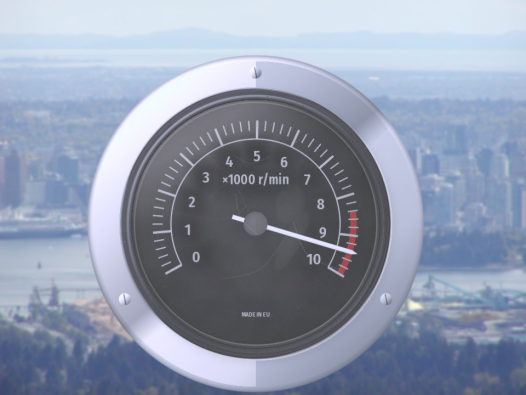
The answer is 9400; rpm
